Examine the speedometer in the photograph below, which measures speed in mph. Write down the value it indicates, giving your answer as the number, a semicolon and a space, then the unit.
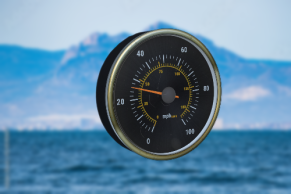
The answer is 26; mph
